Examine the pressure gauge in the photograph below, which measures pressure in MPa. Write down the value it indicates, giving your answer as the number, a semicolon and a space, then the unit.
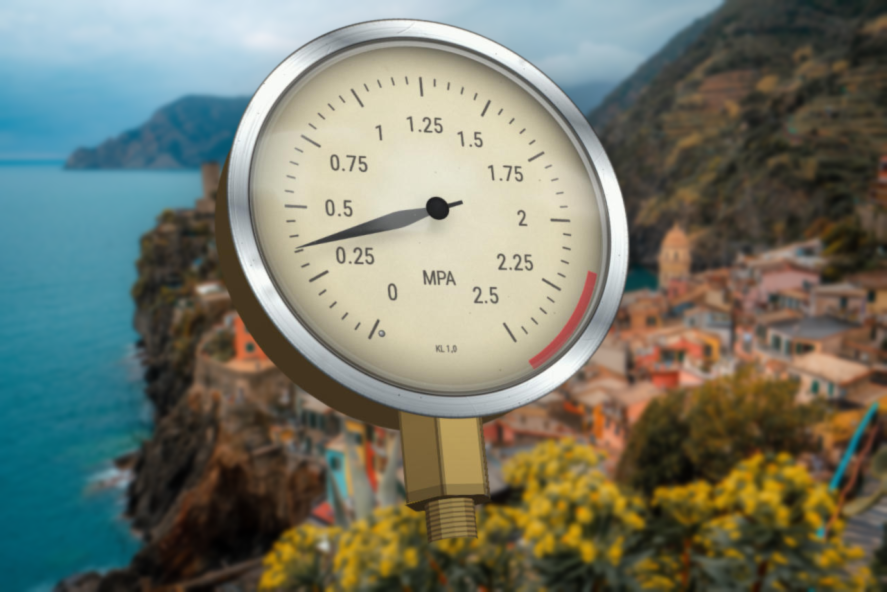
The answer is 0.35; MPa
